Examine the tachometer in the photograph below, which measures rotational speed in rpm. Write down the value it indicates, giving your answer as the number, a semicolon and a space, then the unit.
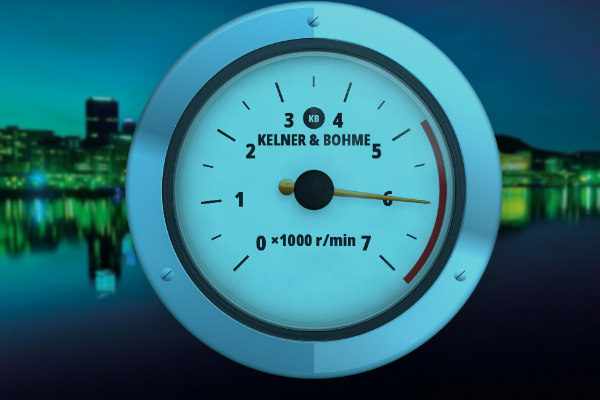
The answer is 6000; rpm
